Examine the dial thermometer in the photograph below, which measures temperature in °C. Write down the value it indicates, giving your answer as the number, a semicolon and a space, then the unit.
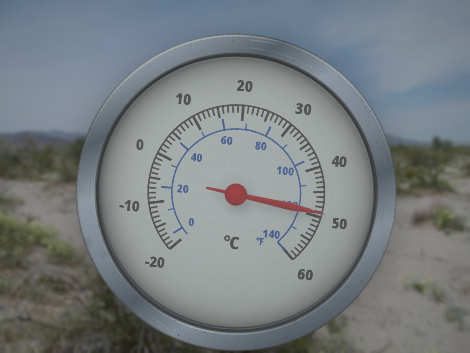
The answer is 49; °C
